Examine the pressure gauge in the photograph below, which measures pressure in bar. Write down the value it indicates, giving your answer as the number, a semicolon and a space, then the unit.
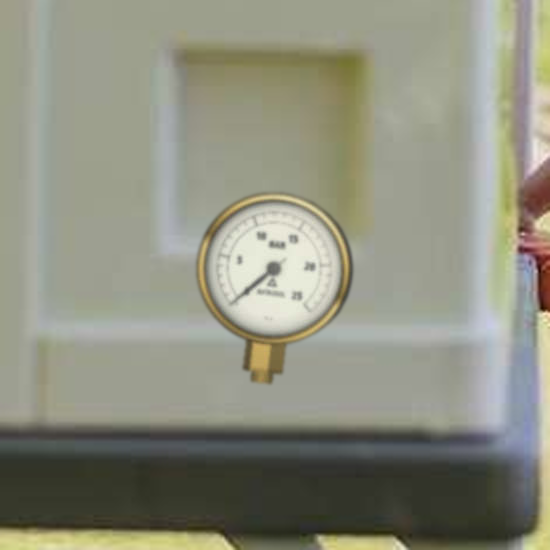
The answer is 0; bar
